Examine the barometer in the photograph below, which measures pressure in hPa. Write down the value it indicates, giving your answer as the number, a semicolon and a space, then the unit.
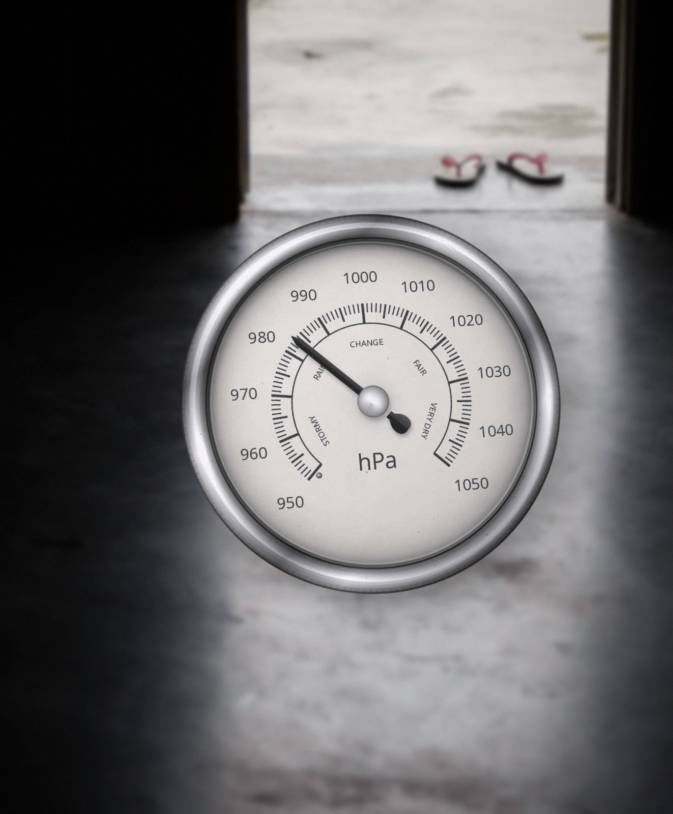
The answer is 983; hPa
